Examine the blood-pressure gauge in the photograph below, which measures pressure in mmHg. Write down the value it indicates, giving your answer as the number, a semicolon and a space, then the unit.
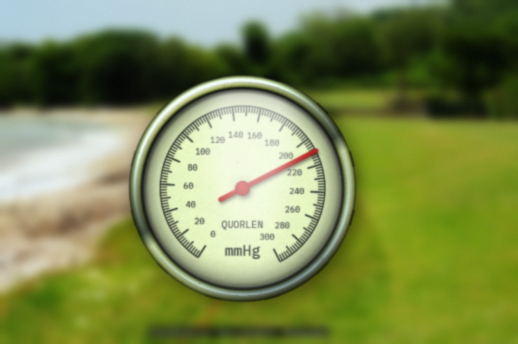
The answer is 210; mmHg
